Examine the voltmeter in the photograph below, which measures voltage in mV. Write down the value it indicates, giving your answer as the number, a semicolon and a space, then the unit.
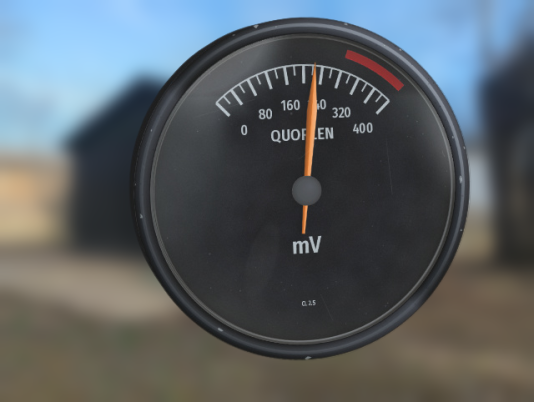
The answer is 220; mV
